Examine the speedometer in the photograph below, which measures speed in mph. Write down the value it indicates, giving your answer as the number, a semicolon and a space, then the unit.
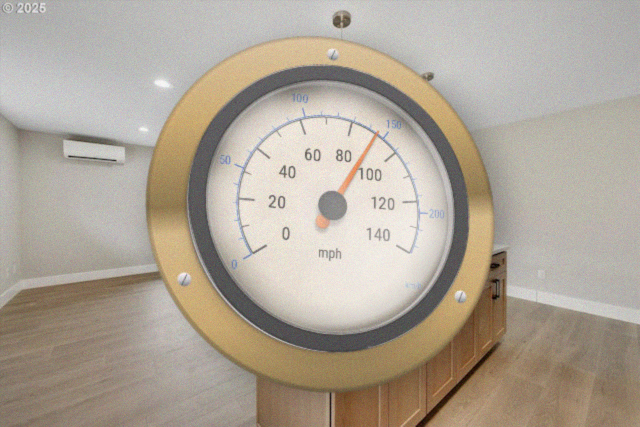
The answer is 90; mph
